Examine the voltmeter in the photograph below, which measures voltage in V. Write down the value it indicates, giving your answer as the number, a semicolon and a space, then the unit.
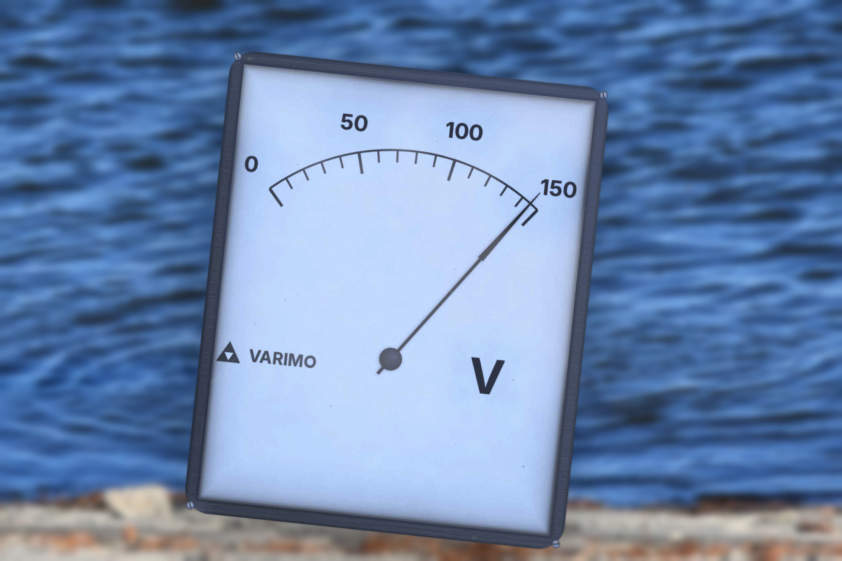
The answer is 145; V
